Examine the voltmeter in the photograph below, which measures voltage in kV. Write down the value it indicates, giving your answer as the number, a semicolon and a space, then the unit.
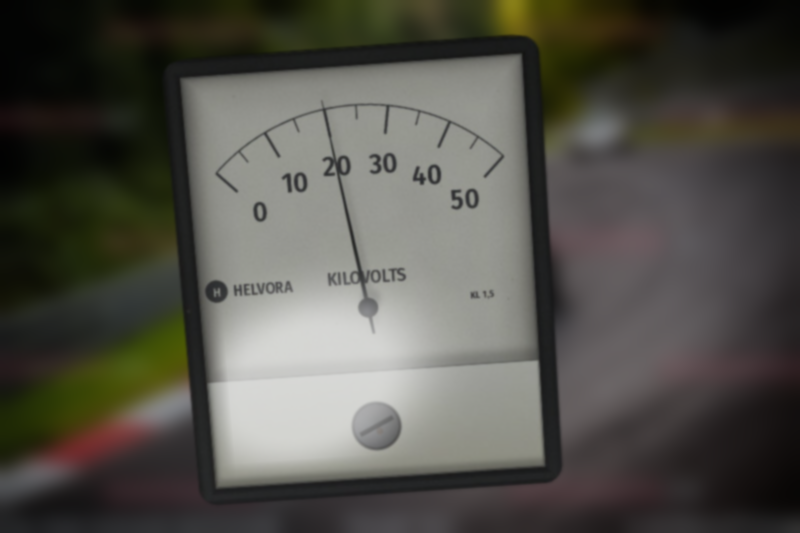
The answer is 20; kV
